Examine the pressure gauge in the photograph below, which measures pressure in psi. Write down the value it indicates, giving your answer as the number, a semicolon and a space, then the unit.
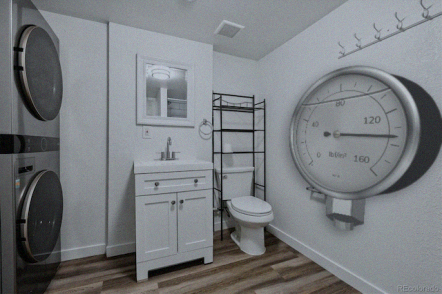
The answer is 135; psi
